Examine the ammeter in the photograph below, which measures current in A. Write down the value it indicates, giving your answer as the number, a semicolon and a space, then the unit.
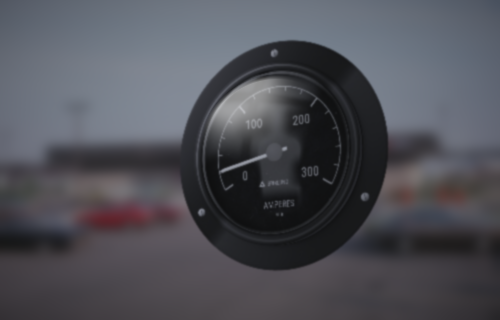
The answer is 20; A
